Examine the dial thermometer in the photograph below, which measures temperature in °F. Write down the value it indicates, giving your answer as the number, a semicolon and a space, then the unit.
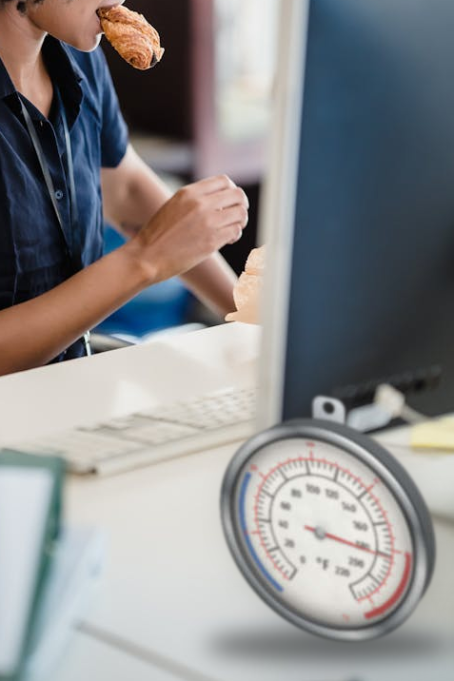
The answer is 180; °F
